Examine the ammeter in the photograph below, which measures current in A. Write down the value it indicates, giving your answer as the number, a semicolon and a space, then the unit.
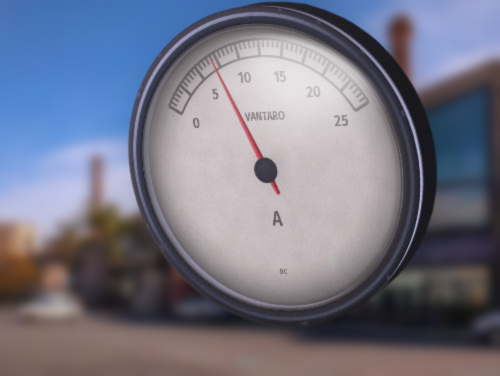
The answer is 7.5; A
